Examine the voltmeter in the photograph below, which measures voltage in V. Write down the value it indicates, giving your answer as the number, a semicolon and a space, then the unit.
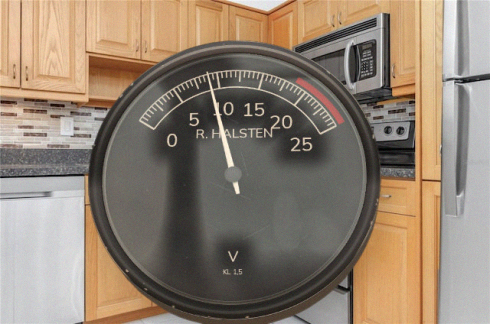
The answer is 9; V
